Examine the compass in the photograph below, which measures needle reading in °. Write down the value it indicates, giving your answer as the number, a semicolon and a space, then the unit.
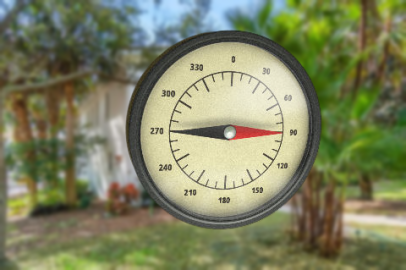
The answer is 90; °
